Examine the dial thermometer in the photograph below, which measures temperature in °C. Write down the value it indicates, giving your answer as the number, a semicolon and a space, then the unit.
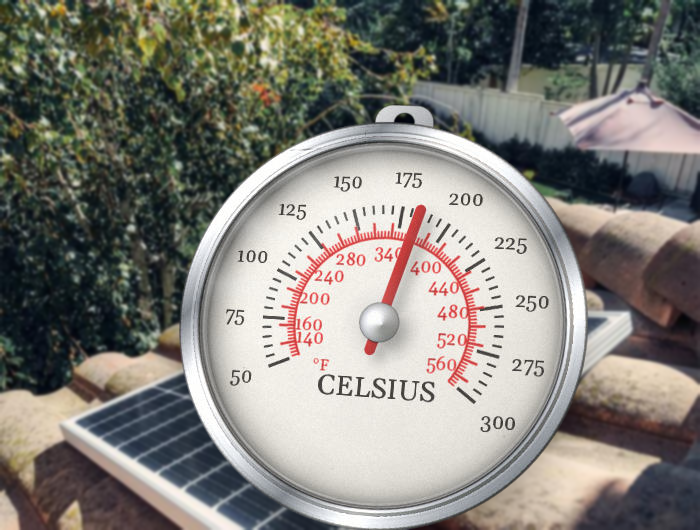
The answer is 185; °C
